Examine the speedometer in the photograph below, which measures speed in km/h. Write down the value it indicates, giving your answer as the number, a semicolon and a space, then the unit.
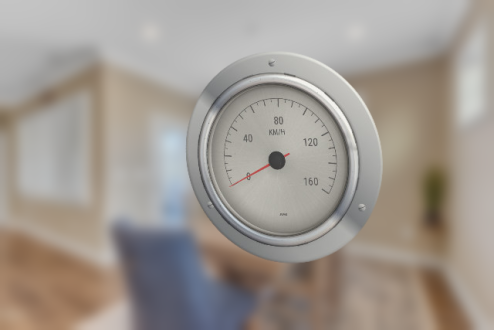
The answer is 0; km/h
